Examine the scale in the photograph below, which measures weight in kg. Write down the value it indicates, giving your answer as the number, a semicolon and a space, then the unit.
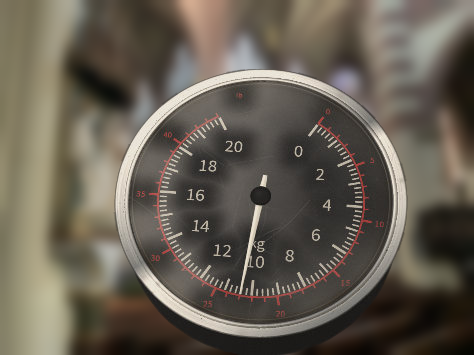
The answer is 10.4; kg
